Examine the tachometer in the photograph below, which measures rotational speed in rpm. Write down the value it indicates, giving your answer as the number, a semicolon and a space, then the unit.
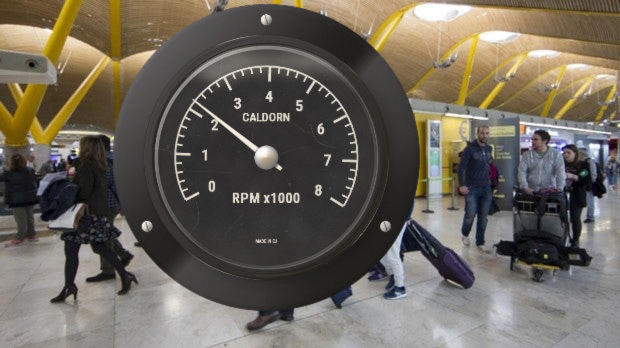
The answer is 2200; rpm
